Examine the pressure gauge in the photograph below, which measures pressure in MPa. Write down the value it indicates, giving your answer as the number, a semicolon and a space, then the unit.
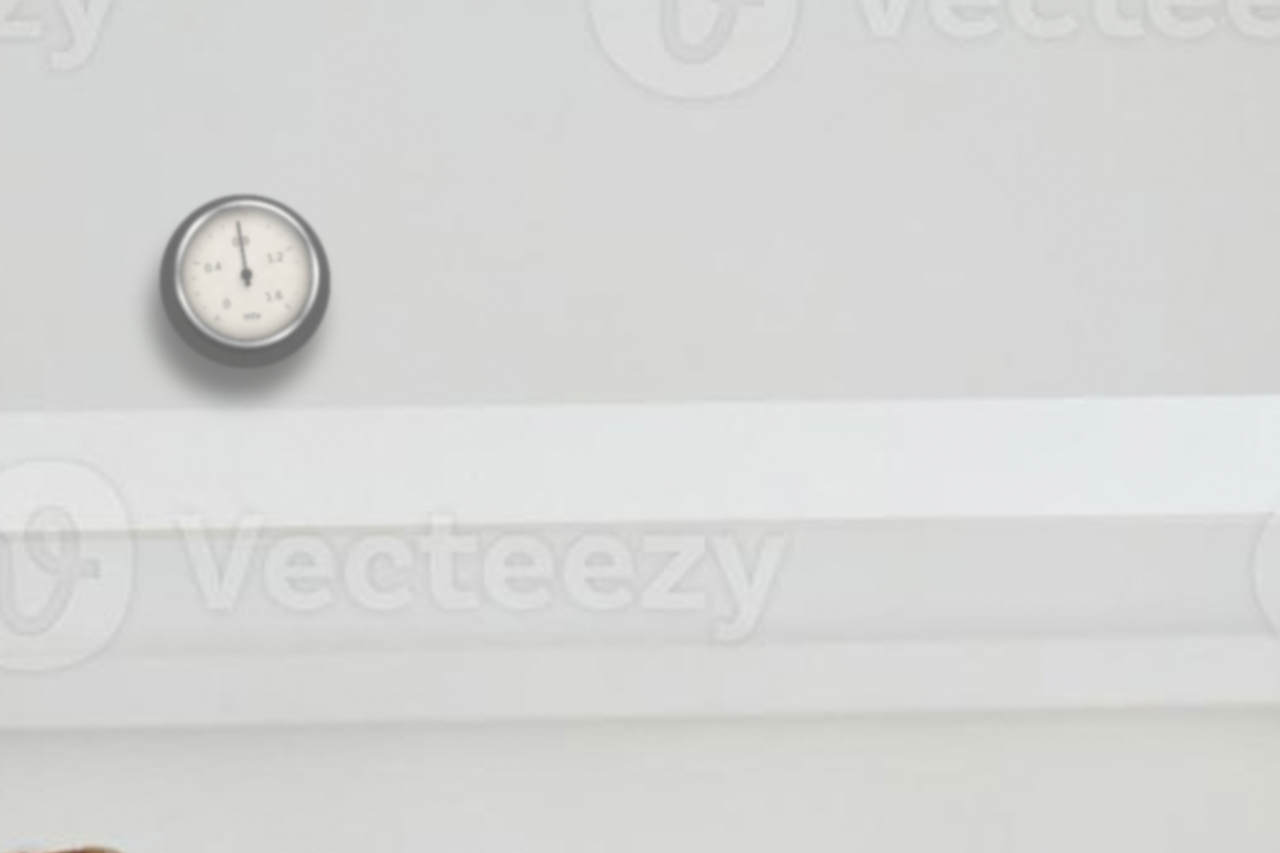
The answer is 0.8; MPa
